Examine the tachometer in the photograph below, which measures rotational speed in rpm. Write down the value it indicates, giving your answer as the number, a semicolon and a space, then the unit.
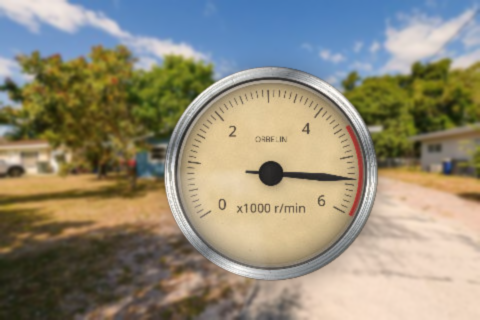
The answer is 5400; rpm
